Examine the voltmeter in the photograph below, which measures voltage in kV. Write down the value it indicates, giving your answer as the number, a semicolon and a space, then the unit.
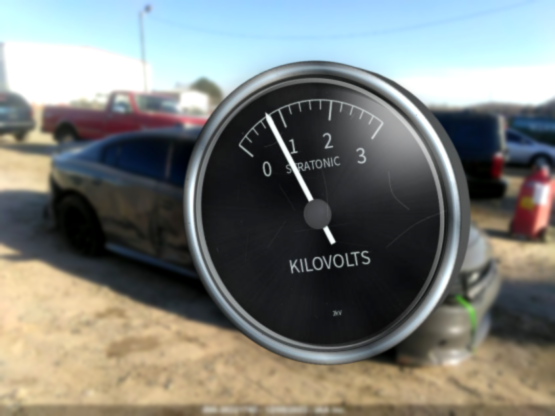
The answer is 0.8; kV
